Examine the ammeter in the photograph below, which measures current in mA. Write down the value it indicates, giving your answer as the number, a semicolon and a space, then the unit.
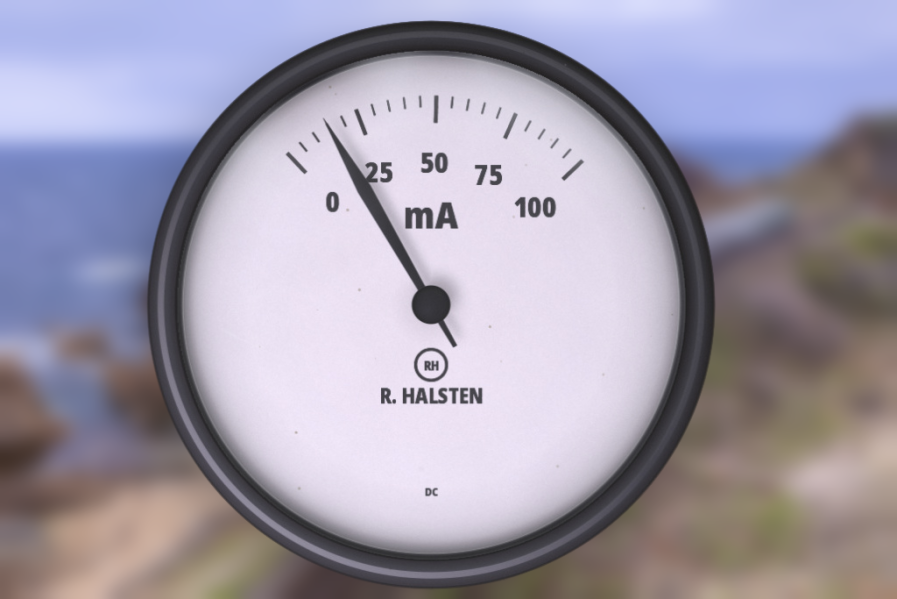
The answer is 15; mA
